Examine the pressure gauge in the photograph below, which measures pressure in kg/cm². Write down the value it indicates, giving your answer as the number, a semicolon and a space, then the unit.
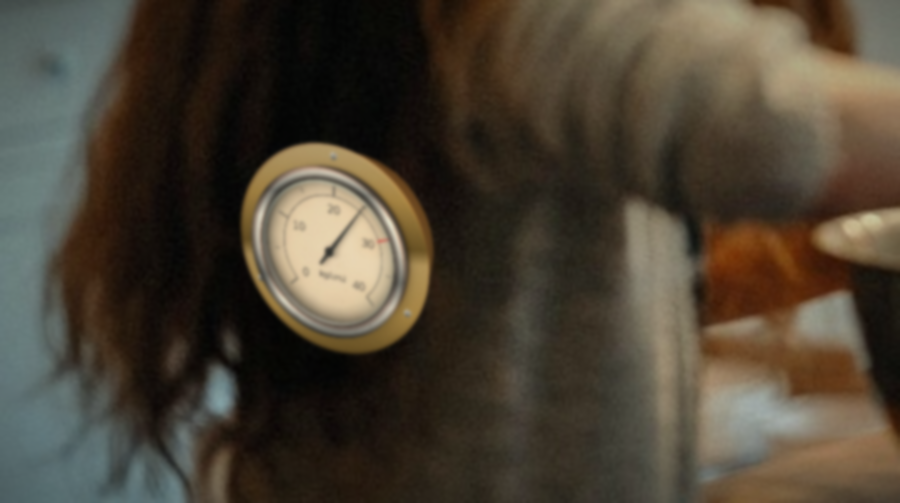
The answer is 25; kg/cm²
